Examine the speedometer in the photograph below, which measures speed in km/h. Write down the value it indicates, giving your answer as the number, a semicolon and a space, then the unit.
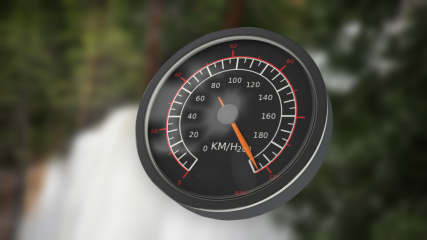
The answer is 197.5; km/h
